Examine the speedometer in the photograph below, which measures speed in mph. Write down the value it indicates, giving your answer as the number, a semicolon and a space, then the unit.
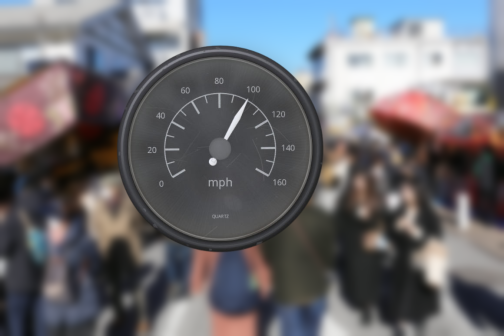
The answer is 100; mph
